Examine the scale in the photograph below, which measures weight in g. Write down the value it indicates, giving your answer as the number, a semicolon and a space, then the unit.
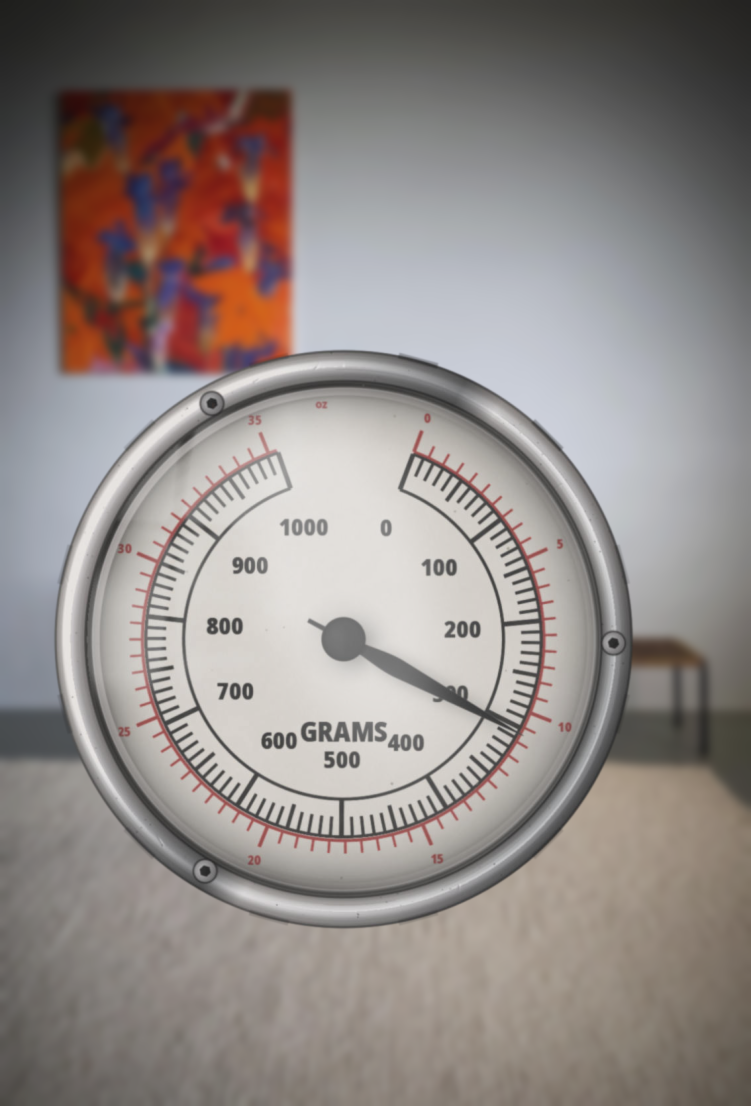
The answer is 305; g
